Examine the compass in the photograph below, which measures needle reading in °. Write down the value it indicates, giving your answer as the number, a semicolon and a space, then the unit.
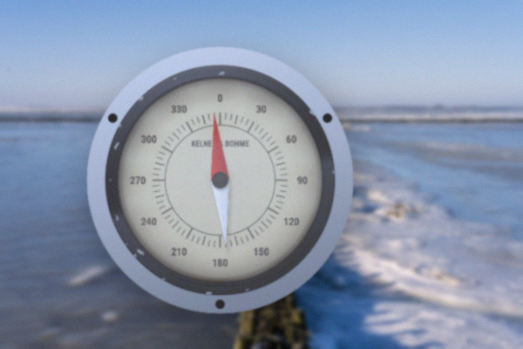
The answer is 355; °
